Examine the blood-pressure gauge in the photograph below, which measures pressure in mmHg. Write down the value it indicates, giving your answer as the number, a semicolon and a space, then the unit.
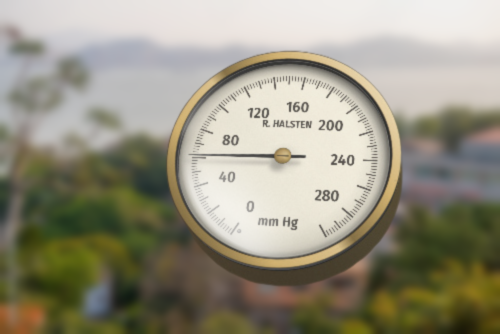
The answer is 60; mmHg
